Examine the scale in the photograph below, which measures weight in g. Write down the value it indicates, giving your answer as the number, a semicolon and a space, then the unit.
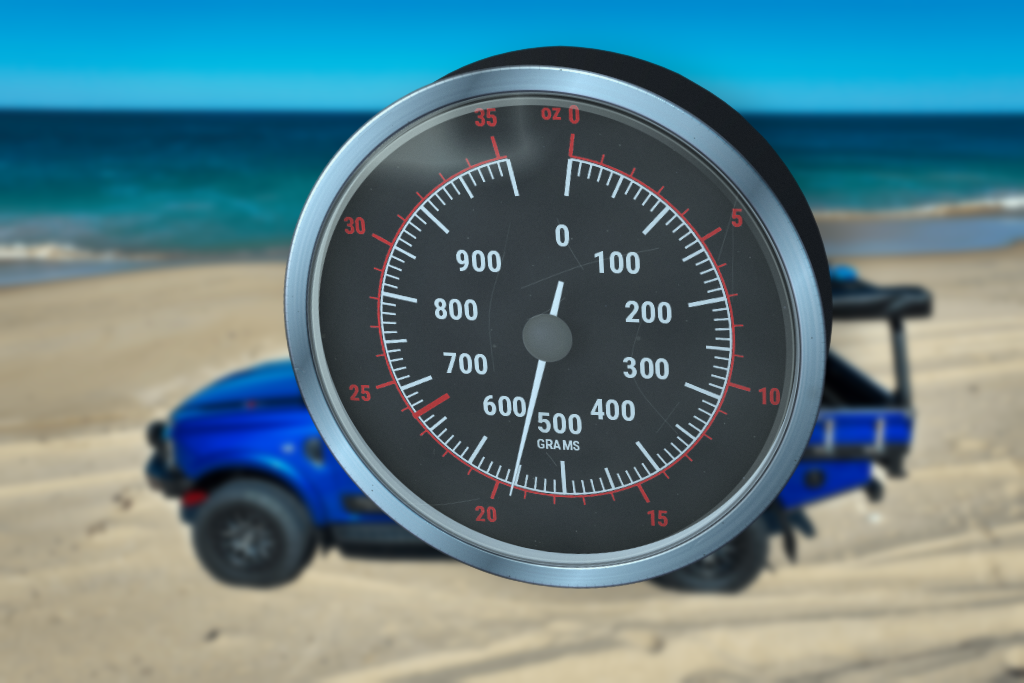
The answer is 550; g
